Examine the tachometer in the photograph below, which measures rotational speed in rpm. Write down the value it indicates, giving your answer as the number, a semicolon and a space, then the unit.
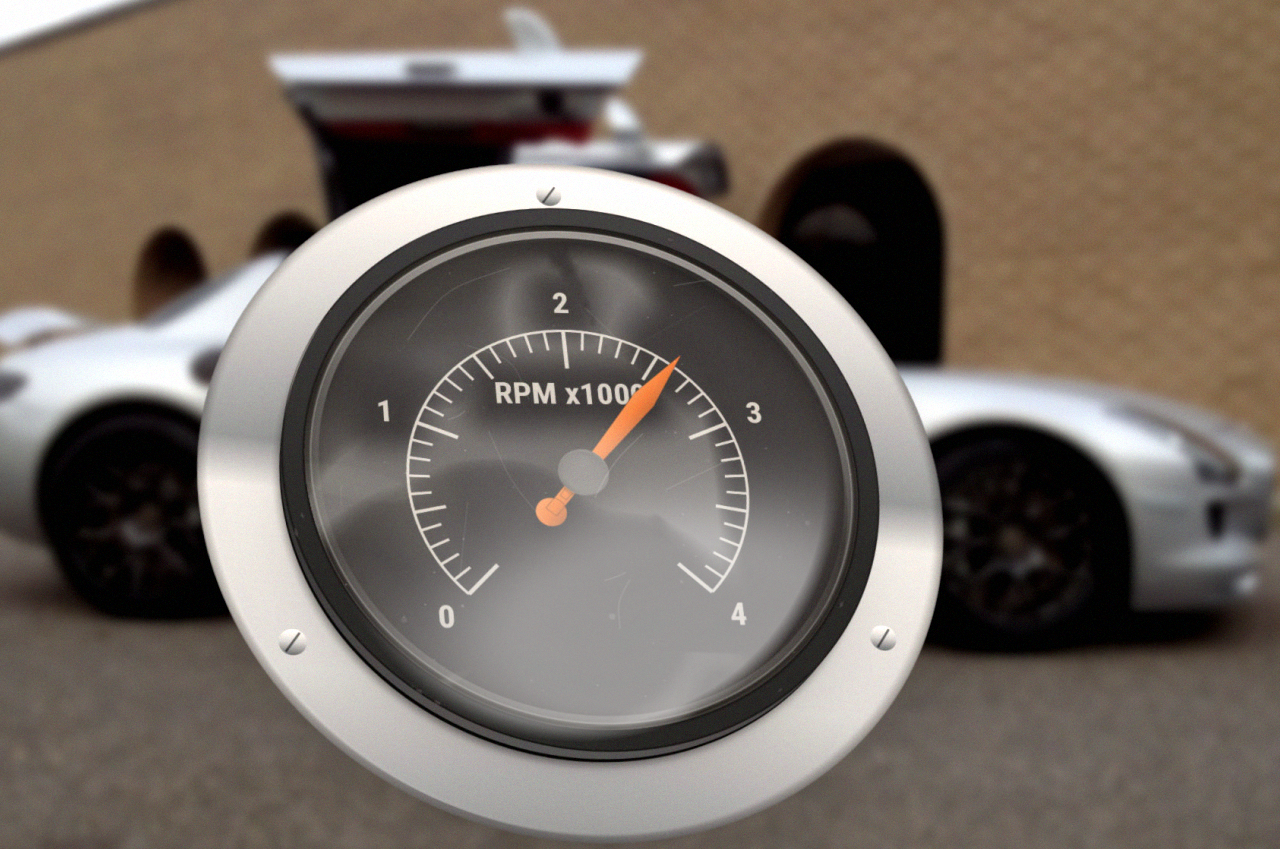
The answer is 2600; rpm
